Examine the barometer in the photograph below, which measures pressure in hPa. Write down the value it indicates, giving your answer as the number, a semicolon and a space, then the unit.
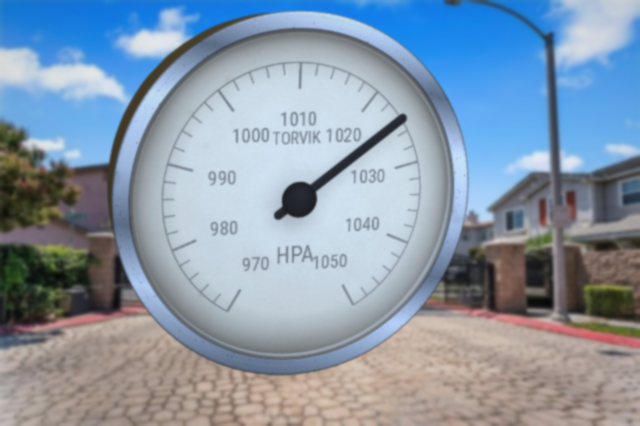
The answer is 1024; hPa
